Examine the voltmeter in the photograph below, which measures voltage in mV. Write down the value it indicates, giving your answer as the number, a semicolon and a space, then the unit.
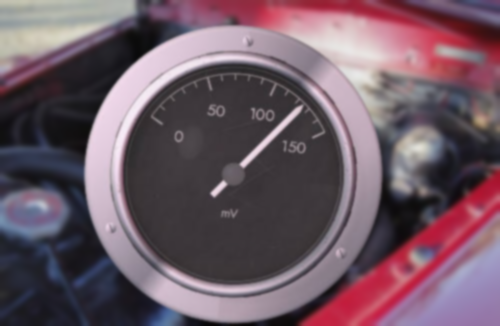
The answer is 125; mV
